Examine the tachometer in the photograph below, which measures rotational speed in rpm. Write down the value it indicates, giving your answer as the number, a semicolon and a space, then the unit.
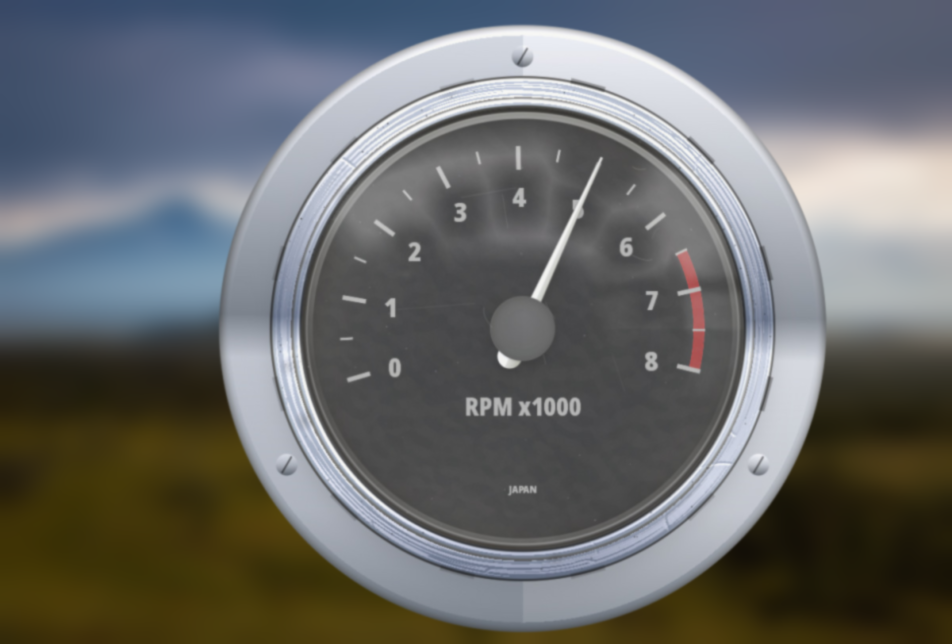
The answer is 5000; rpm
